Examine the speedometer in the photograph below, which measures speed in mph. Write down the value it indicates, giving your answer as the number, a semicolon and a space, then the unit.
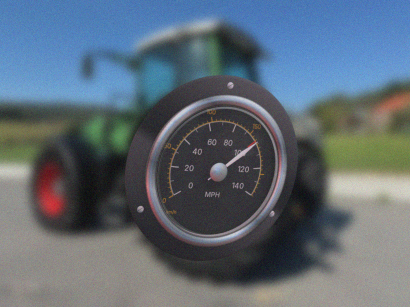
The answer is 100; mph
